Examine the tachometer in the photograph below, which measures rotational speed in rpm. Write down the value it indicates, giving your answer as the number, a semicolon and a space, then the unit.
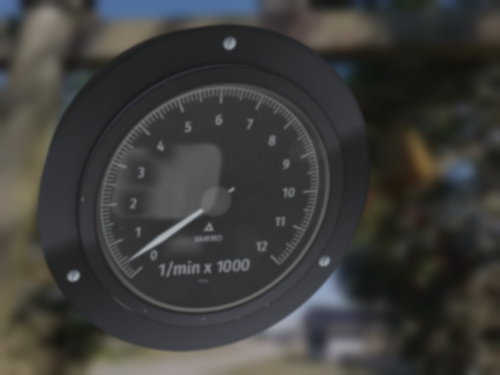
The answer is 500; rpm
